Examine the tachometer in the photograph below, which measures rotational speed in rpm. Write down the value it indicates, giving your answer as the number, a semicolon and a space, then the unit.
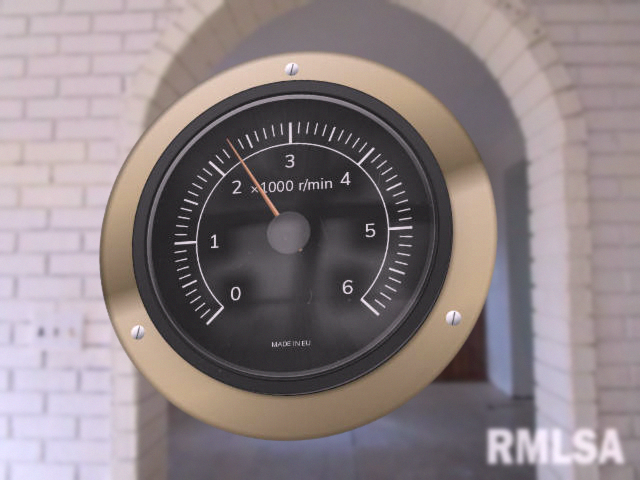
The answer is 2300; rpm
